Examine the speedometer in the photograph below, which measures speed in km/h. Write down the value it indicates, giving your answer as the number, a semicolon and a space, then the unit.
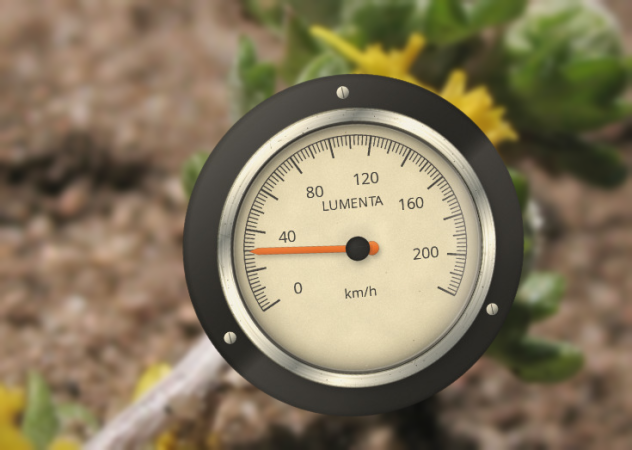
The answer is 30; km/h
